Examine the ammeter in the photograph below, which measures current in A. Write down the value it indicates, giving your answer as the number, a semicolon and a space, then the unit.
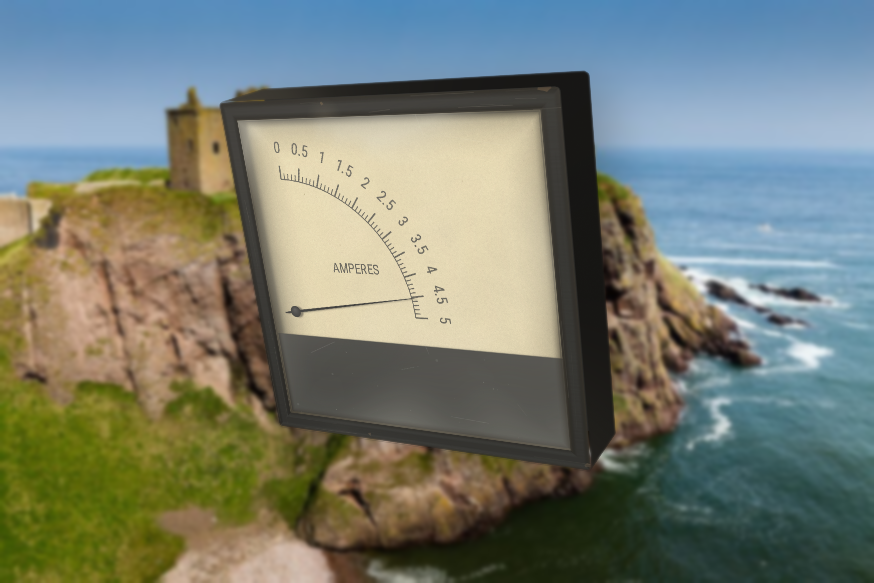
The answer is 4.5; A
